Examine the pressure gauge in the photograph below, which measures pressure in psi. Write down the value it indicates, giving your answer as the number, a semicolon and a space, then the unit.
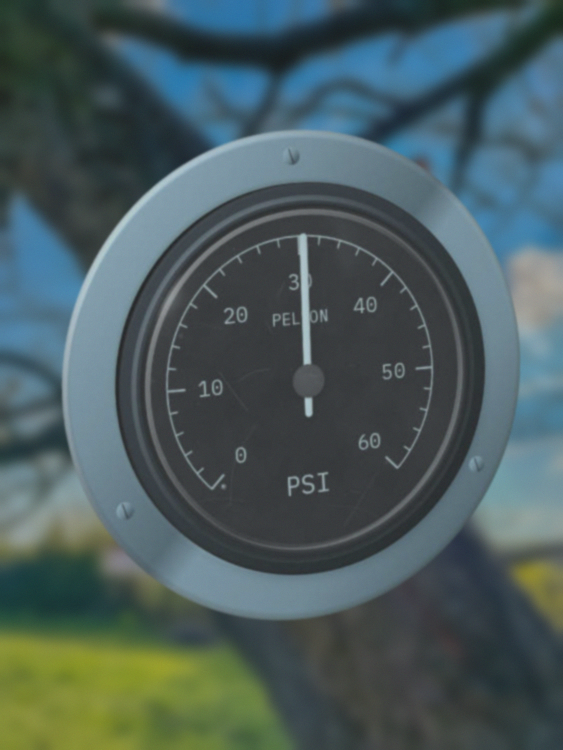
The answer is 30; psi
